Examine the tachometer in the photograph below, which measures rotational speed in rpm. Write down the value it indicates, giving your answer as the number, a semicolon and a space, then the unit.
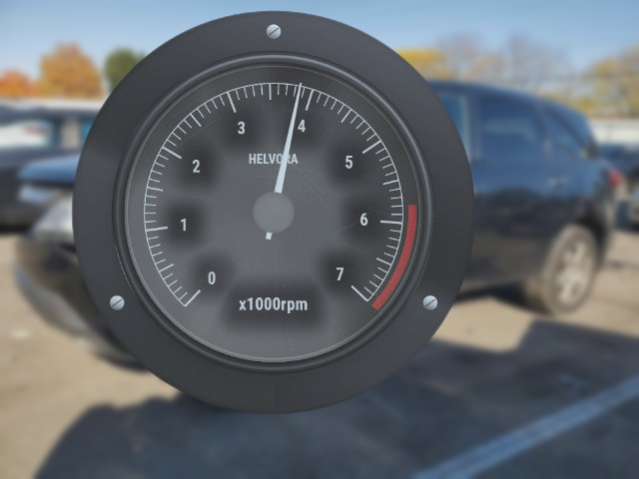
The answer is 3850; rpm
